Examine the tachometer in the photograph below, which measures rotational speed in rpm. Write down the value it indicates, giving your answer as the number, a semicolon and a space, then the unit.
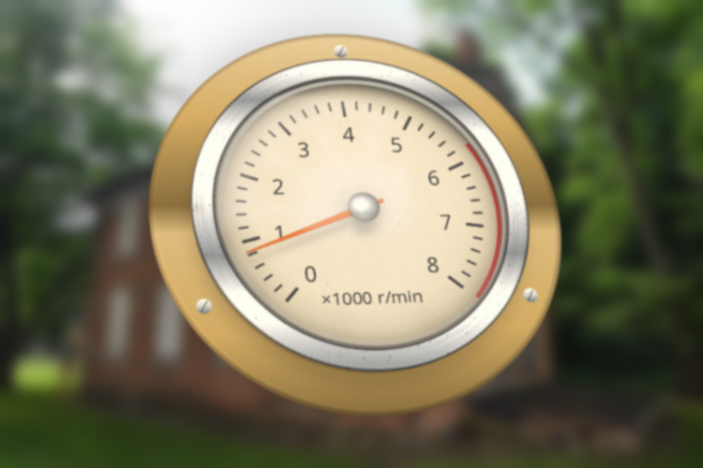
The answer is 800; rpm
